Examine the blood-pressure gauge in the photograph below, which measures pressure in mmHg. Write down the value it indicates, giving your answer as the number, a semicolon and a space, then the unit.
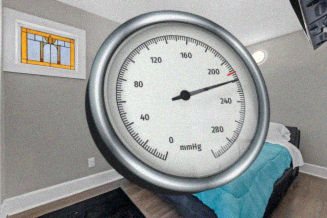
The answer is 220; mmHg
